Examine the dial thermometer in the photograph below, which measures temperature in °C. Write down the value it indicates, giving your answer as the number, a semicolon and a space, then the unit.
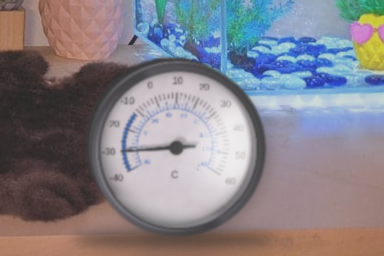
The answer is -30; °C
